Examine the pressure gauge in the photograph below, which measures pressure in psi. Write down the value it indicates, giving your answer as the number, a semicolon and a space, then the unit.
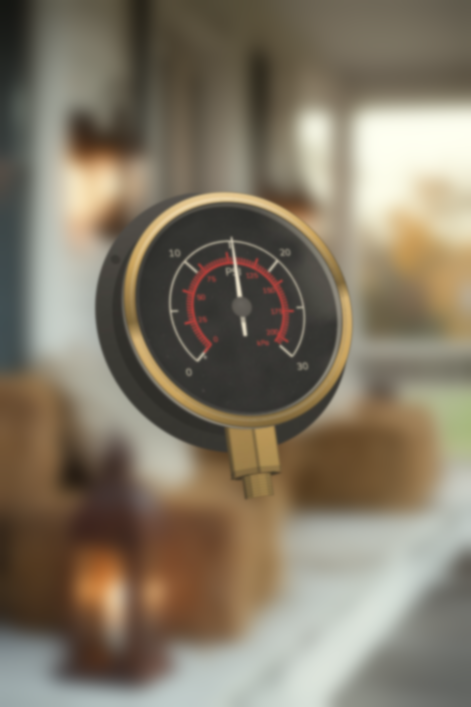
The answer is 15; psi
